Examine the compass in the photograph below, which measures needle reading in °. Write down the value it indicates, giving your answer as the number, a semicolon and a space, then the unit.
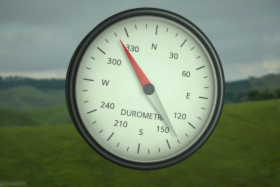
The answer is 320; °
